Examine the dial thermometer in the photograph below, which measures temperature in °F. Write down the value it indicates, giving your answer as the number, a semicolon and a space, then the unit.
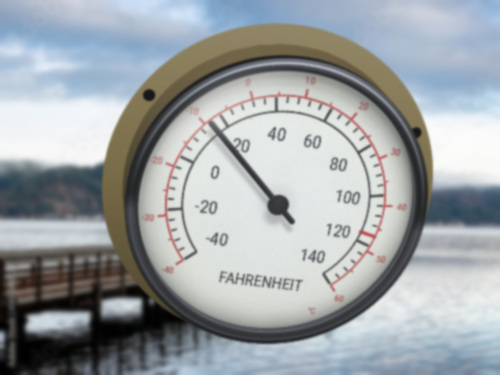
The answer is 16; °F
